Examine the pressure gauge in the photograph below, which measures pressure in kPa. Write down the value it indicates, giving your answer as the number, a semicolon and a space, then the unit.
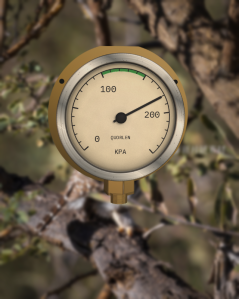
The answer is 180; kPa
